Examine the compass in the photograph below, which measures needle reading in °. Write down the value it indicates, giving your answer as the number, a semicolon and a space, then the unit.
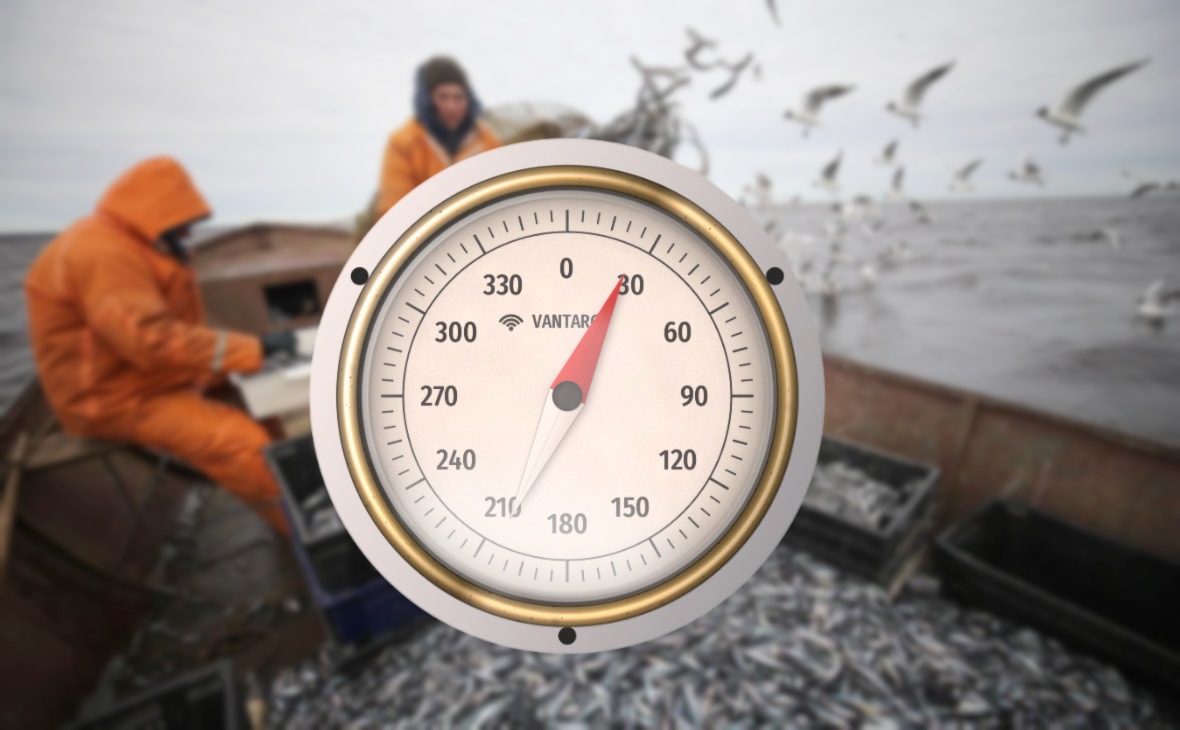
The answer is 25; °
